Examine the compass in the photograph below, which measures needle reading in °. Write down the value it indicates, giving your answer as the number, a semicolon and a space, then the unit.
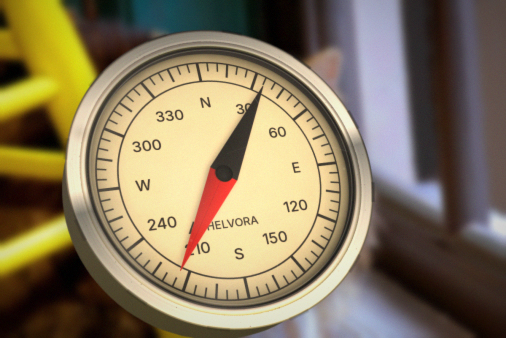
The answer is 215; °
